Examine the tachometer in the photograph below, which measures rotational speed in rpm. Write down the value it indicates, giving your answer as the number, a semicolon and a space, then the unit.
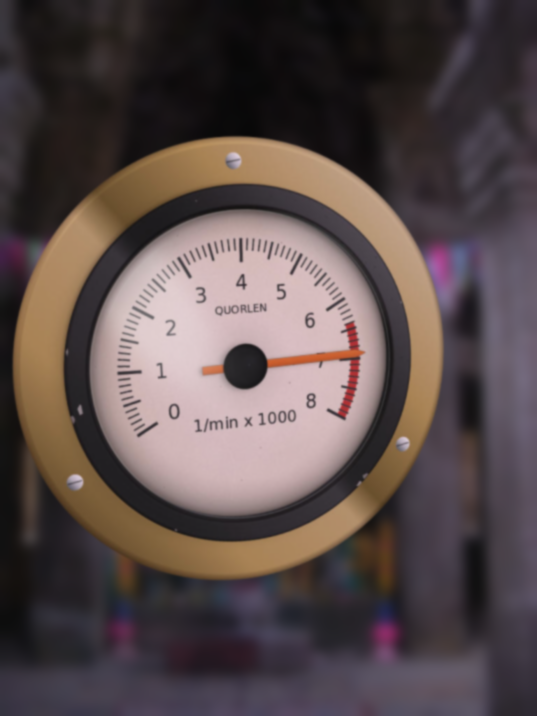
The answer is 6900; rpm
